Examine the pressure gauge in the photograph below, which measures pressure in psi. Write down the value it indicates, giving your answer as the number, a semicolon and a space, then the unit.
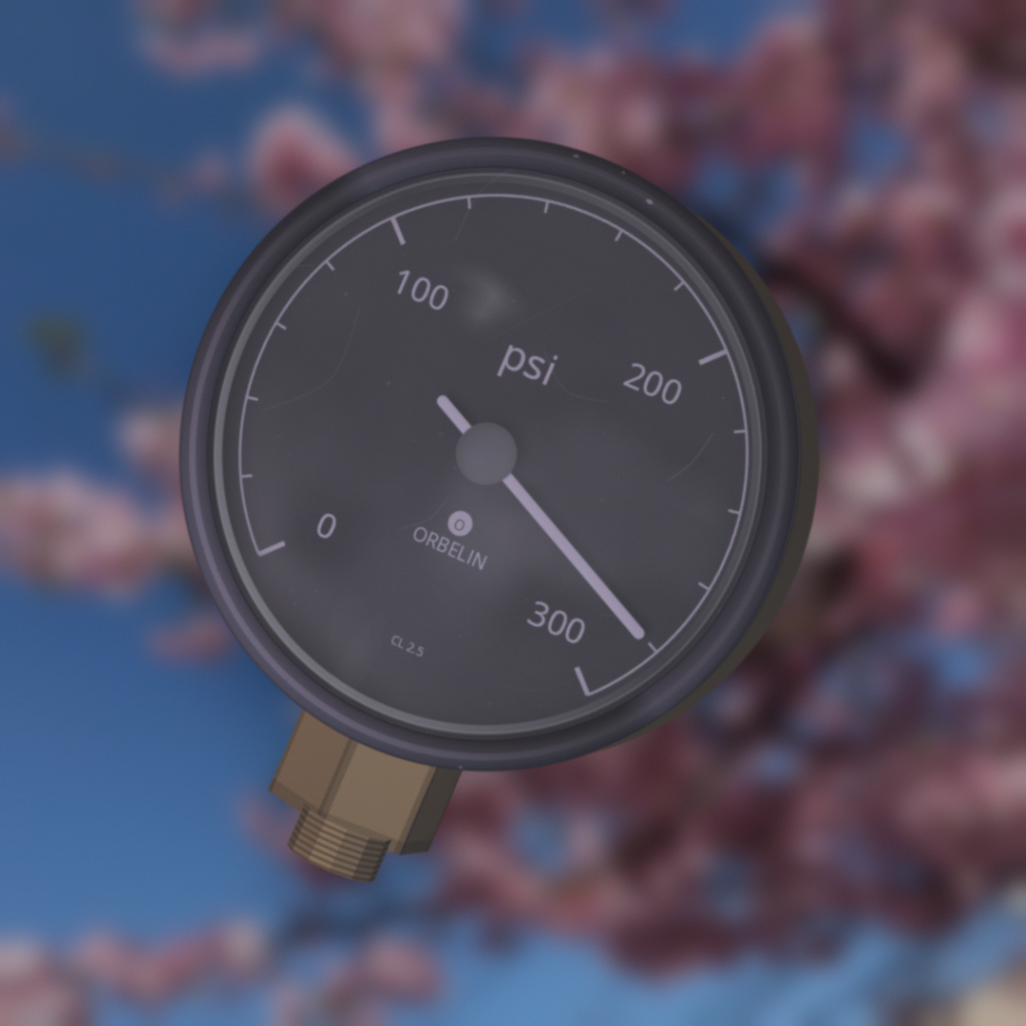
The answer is 280; psi
